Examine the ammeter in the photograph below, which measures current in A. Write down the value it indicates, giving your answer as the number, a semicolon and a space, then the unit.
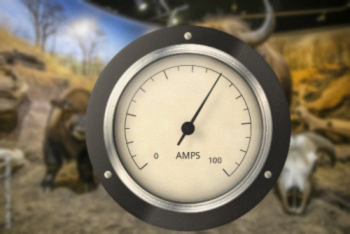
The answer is 60; A
